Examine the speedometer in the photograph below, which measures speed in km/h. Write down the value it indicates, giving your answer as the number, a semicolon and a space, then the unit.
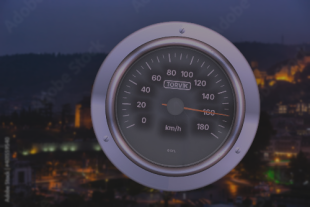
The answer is 160; km/h
